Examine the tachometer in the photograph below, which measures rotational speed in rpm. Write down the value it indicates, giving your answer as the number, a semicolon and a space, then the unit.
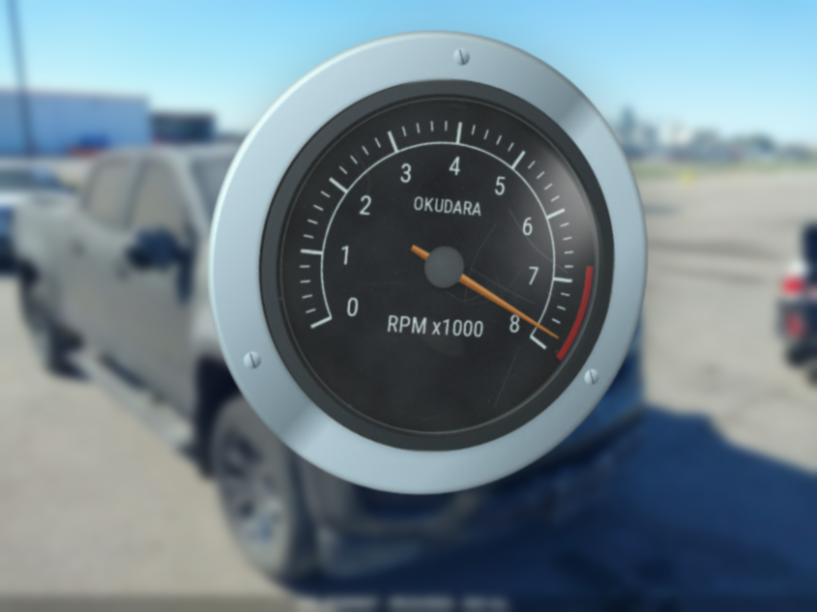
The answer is 7800; rpm
